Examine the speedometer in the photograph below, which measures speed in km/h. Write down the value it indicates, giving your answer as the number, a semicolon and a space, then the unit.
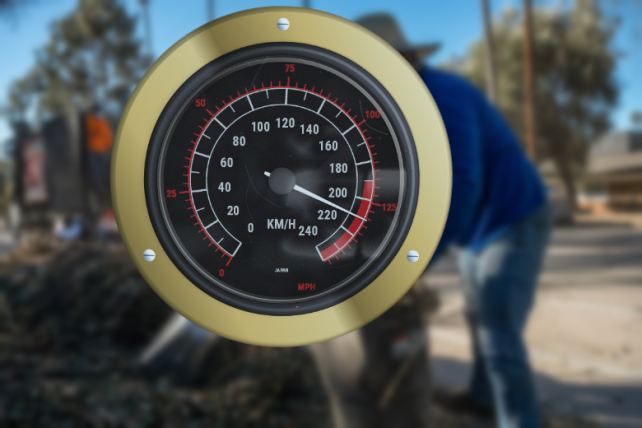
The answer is 210; km/h
